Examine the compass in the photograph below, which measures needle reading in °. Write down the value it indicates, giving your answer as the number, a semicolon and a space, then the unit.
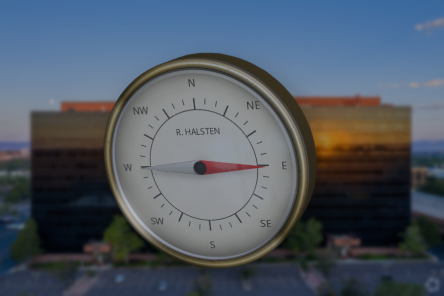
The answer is 90; °
